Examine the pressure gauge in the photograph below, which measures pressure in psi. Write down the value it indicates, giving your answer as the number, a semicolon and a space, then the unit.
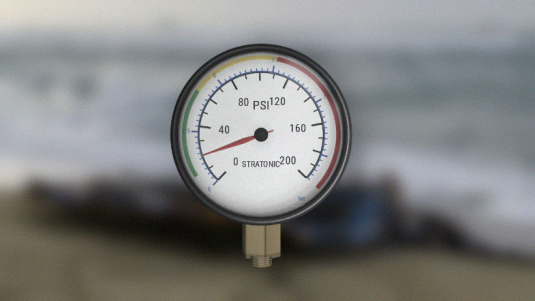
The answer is 20; psi
